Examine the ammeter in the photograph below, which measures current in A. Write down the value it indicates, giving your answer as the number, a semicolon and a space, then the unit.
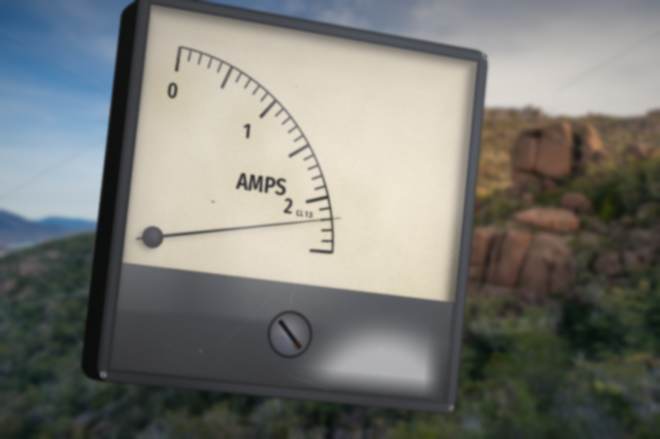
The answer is 2.2; A
